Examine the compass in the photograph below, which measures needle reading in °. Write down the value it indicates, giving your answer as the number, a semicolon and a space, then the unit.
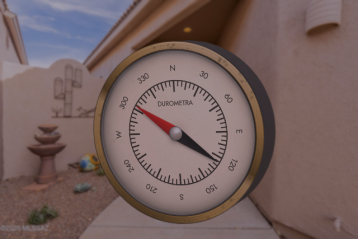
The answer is 305; °
